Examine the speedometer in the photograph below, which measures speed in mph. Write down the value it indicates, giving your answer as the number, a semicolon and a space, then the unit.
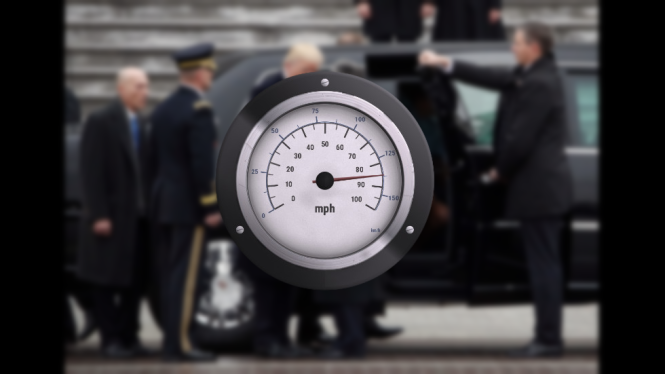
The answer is 85; mph
